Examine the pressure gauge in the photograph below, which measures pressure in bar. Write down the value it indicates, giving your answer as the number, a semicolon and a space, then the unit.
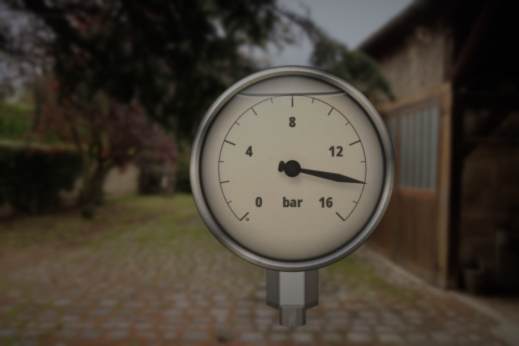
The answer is 14; bar
